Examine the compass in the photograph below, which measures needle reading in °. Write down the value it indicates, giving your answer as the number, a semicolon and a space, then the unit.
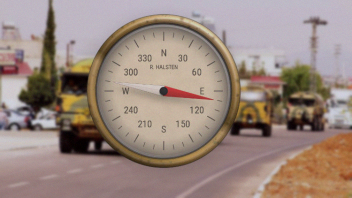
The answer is 100; °
